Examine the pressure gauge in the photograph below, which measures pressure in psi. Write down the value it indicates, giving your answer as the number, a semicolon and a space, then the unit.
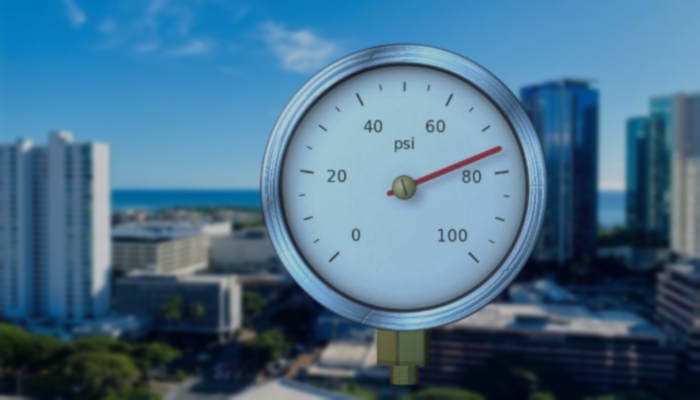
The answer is 75; psi
